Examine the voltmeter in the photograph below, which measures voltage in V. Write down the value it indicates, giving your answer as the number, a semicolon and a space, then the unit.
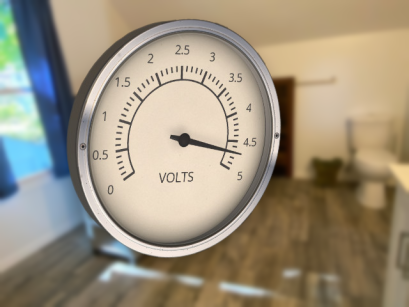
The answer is 4.7; V
